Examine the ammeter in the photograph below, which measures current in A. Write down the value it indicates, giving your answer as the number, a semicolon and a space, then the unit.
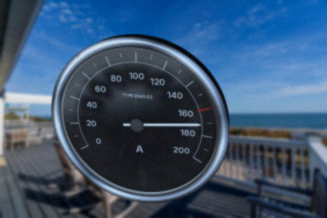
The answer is 170; A
